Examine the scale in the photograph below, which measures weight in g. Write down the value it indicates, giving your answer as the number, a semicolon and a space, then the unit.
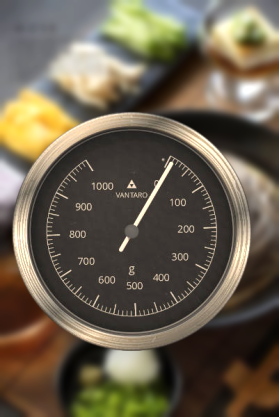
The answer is 10; g
